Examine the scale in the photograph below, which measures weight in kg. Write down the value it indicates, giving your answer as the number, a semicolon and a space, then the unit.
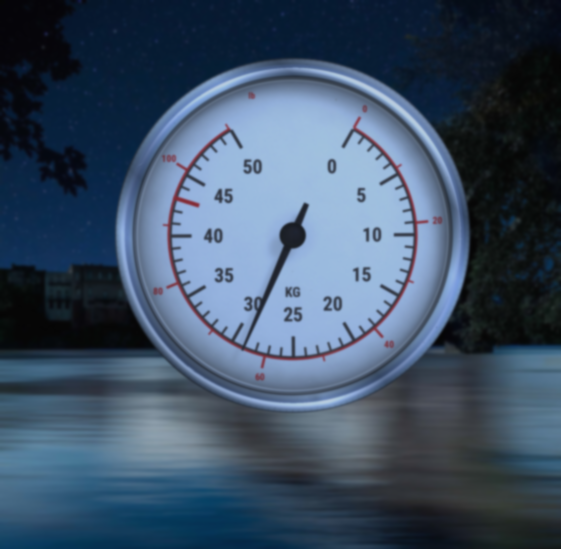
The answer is 29; kg
